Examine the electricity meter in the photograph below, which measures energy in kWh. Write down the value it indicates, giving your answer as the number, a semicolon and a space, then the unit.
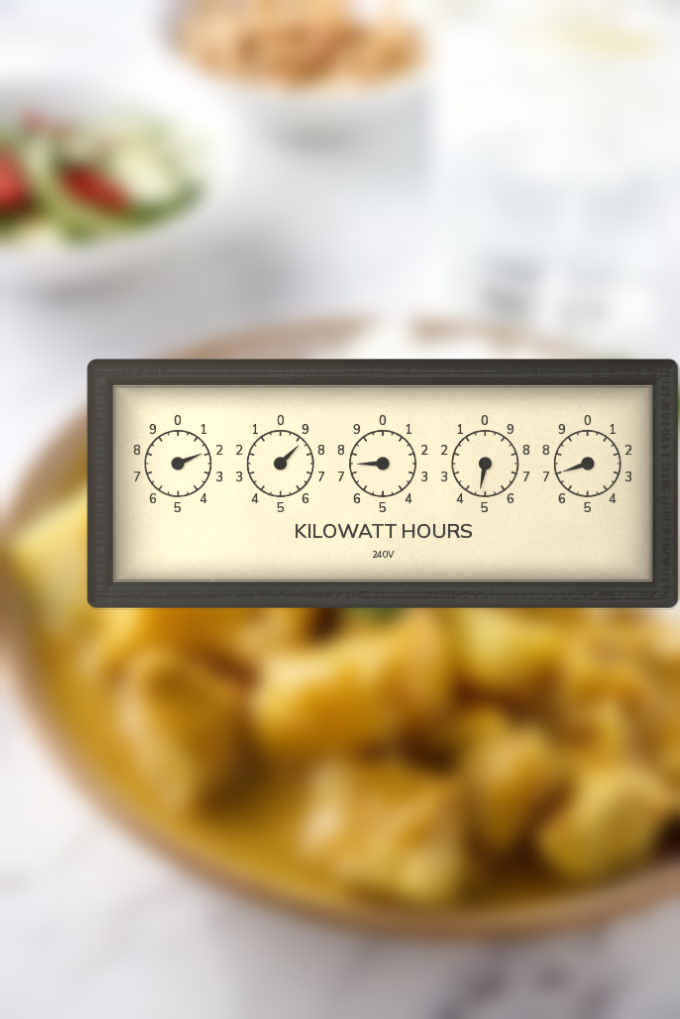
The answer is 18747; kWh
